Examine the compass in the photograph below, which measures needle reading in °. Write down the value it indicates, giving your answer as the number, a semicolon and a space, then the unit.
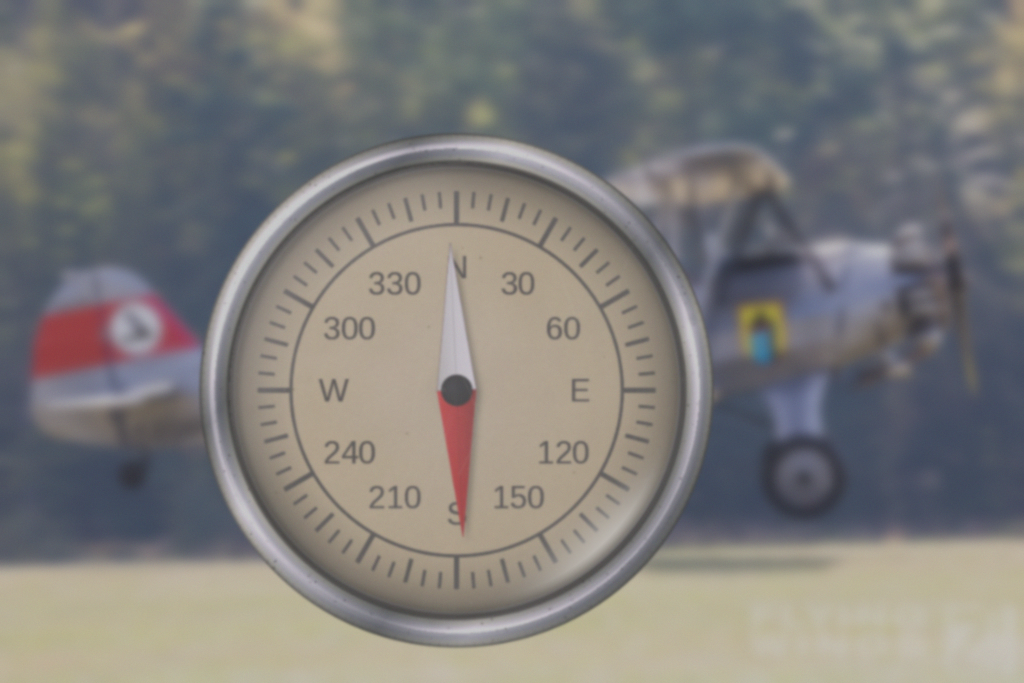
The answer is 177.5; °
